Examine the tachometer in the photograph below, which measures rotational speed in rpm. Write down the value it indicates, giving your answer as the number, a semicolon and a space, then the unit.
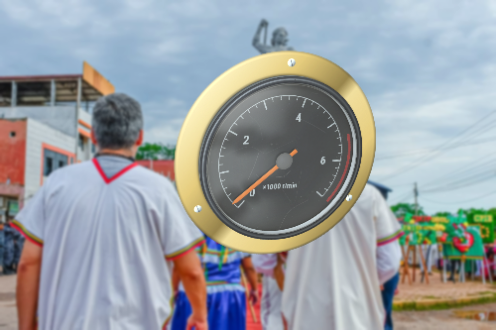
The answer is 200; rpm
